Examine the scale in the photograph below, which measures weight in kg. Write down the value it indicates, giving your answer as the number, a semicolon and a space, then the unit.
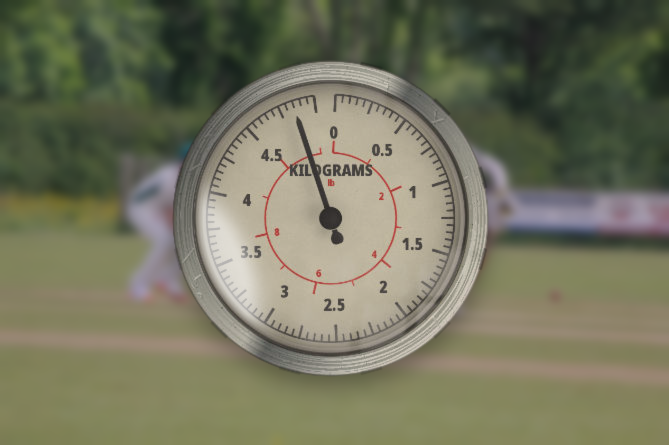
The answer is 4.85; kg
